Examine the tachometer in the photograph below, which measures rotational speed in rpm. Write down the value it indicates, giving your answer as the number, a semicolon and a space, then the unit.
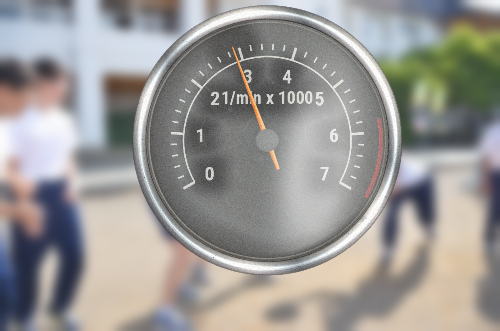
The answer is 2900; rpm
